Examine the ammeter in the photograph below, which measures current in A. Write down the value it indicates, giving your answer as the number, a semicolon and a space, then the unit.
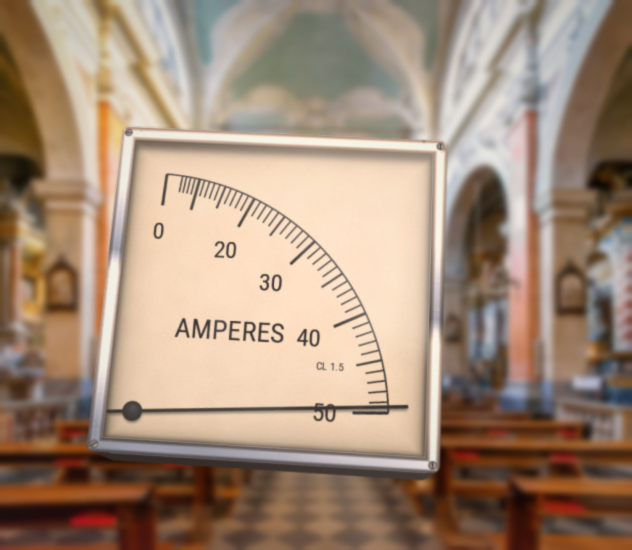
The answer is 49.5; A
